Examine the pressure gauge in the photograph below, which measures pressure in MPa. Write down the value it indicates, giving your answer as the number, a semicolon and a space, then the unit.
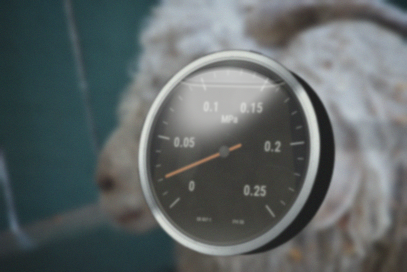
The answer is 0.02; MPa
